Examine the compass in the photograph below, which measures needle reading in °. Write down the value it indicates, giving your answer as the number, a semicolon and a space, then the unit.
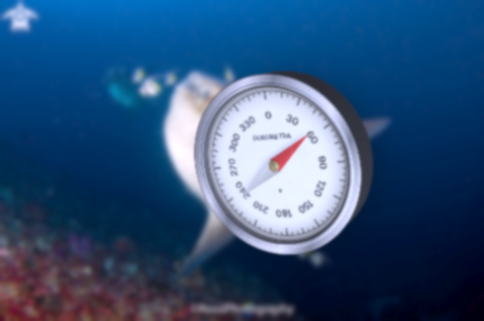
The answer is 55; °
